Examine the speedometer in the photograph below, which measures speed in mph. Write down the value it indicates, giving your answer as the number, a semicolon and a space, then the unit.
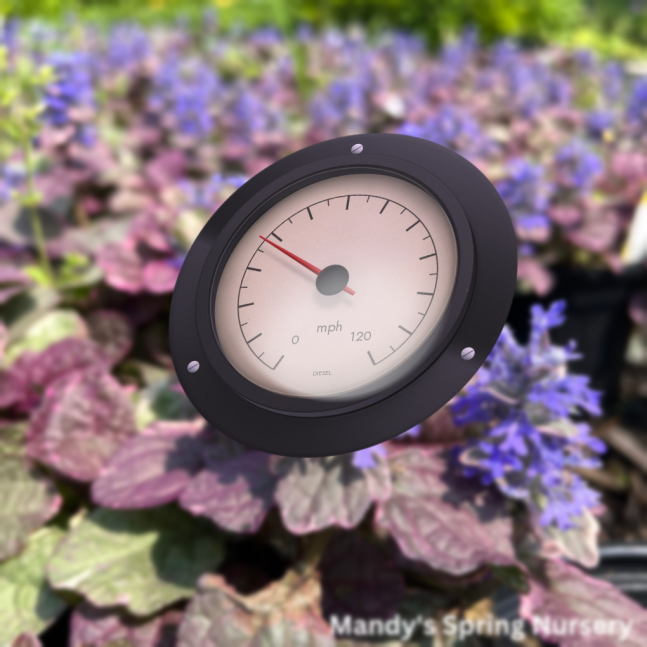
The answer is 37.5; mph
